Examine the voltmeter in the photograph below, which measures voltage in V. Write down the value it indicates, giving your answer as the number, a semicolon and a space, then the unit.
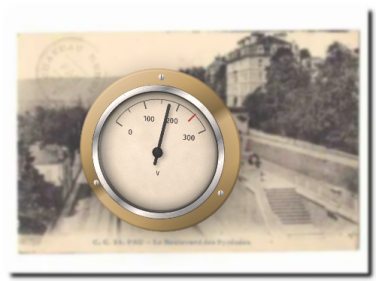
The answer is 175; V
